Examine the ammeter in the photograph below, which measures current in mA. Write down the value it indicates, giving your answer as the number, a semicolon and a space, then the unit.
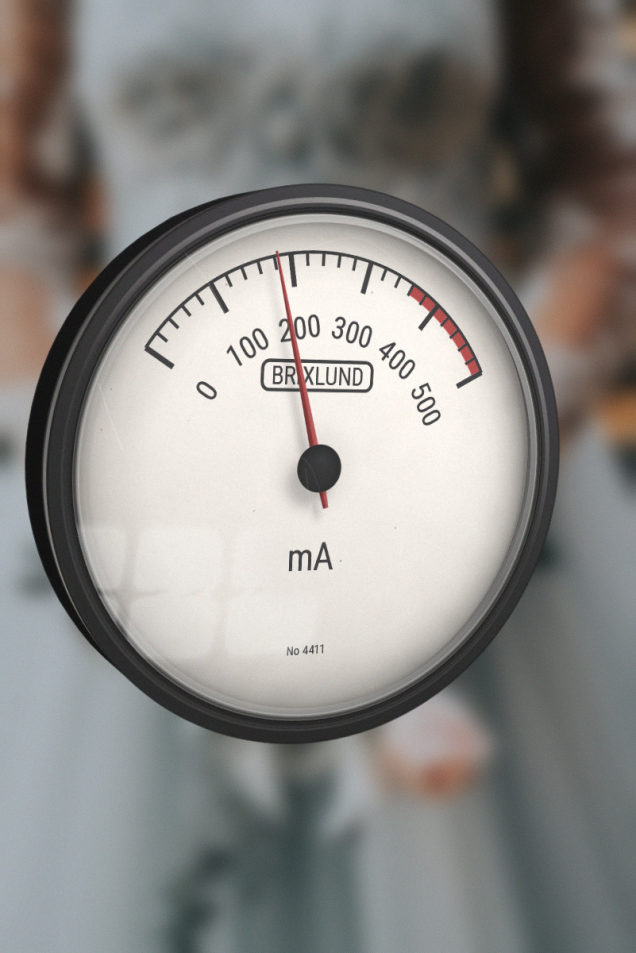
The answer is 180; mA
